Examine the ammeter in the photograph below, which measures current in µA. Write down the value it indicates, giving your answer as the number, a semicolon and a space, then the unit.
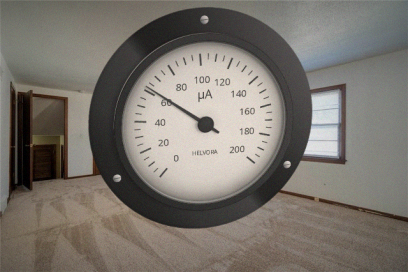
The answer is 62.5; µA
